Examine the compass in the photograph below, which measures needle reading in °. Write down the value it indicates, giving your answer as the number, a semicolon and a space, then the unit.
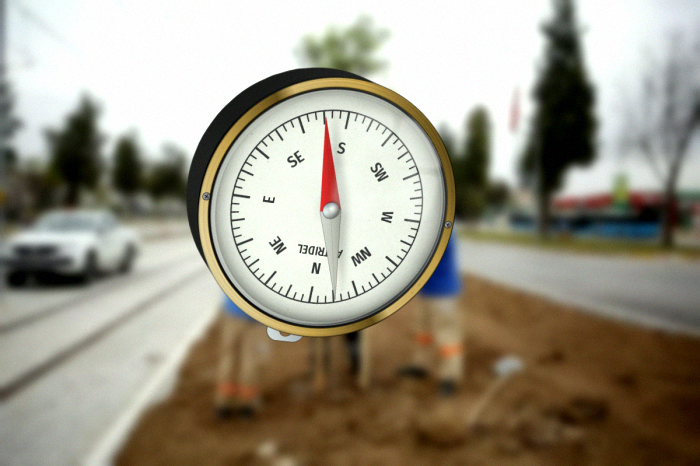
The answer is 165; °
